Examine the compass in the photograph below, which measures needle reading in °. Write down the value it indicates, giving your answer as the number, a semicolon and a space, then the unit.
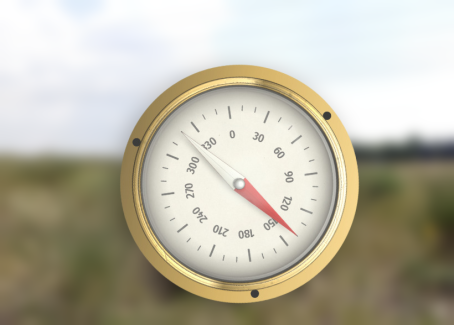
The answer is 140; °
